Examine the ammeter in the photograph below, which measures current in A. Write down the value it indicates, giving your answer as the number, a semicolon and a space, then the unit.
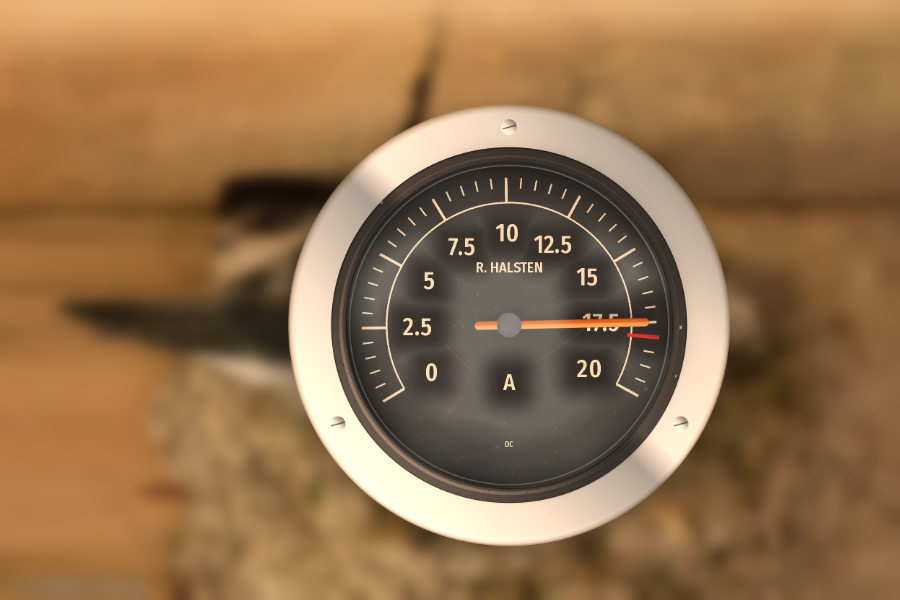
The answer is 17.5; A
